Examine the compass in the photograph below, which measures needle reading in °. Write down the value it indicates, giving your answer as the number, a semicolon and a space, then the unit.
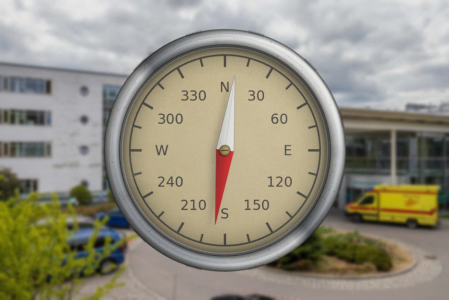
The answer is 187.5; °
